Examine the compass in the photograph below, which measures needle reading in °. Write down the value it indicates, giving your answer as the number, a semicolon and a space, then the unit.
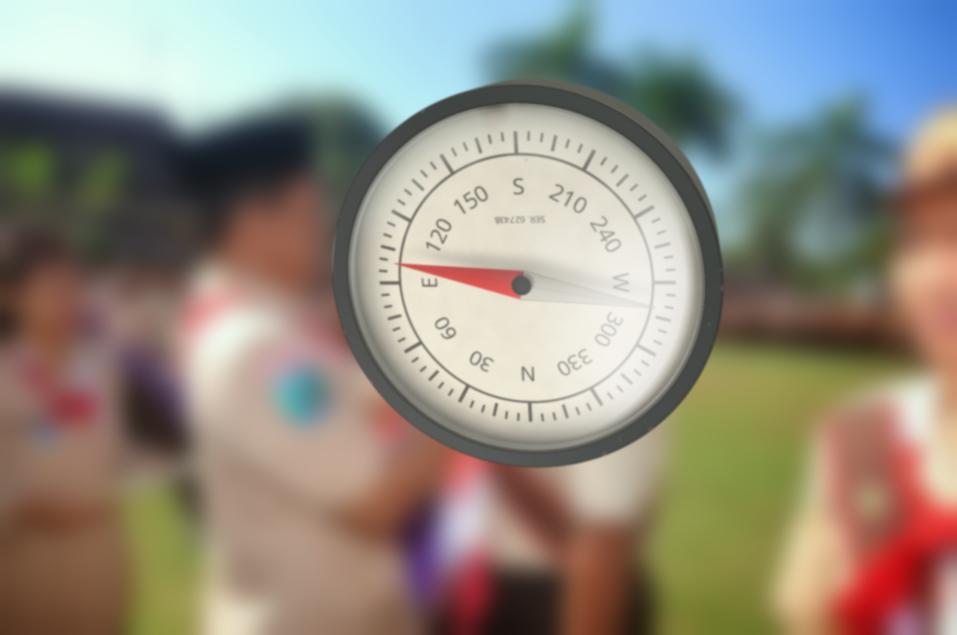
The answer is 100; °
